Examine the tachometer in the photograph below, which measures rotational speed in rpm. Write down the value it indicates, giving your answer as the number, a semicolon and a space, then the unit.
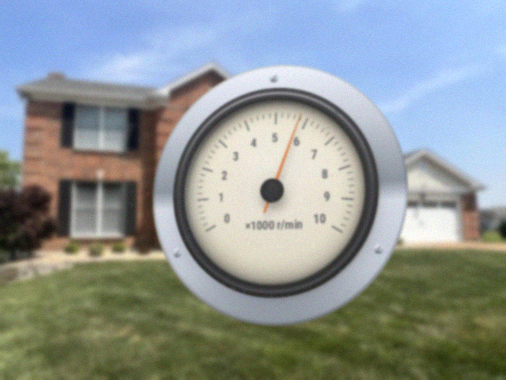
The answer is 5800; rpm
